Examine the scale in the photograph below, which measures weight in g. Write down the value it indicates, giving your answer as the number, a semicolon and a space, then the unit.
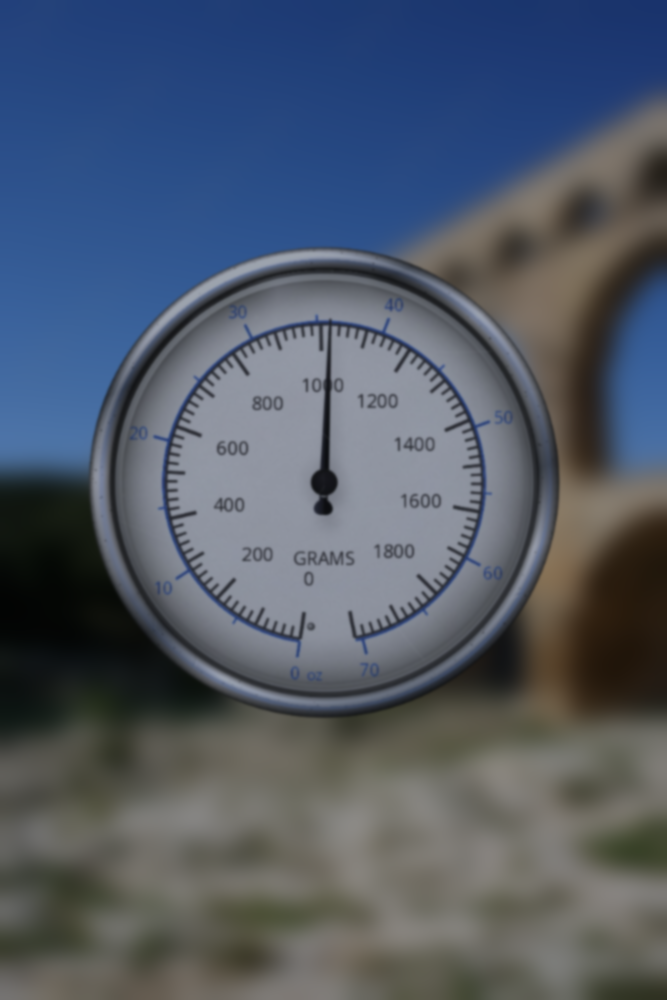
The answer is 1020; g
